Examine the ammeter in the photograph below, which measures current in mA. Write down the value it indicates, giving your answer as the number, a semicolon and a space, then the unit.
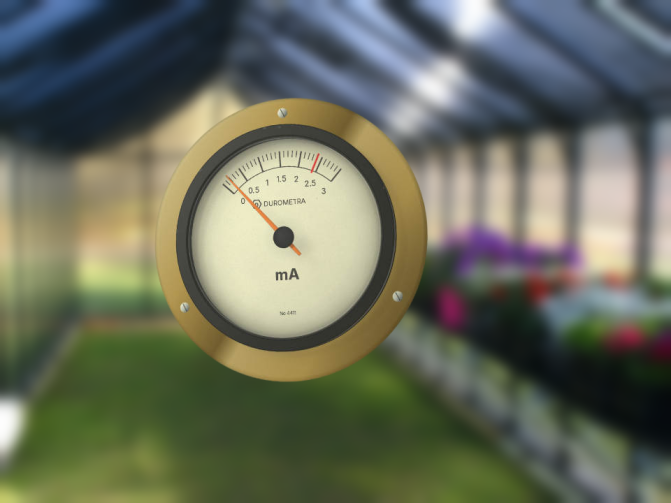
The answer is 0.2; mA
